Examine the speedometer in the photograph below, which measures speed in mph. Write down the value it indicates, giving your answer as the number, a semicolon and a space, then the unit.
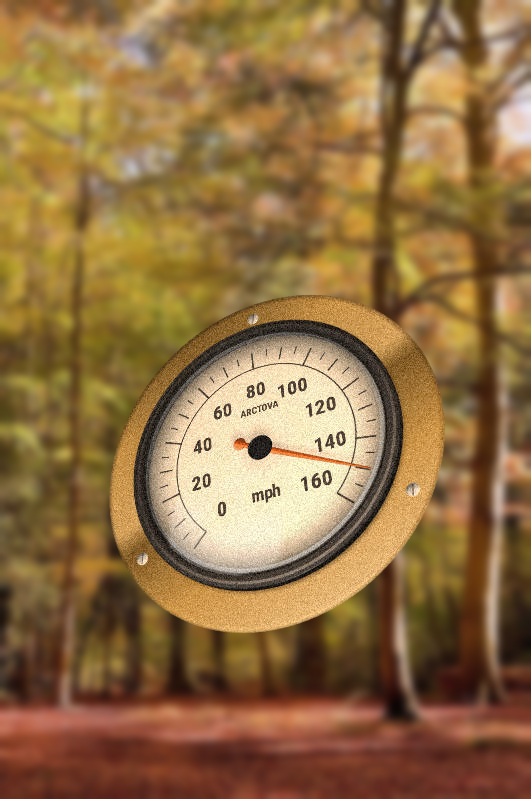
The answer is 150; mph
